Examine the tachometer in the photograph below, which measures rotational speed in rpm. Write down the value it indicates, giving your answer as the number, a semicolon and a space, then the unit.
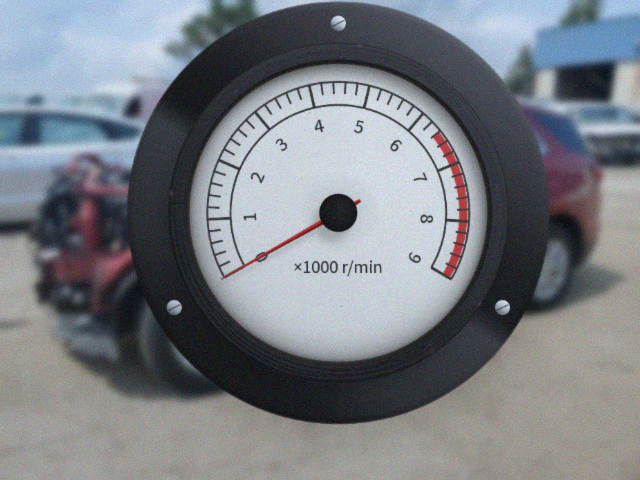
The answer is 0; rpm
